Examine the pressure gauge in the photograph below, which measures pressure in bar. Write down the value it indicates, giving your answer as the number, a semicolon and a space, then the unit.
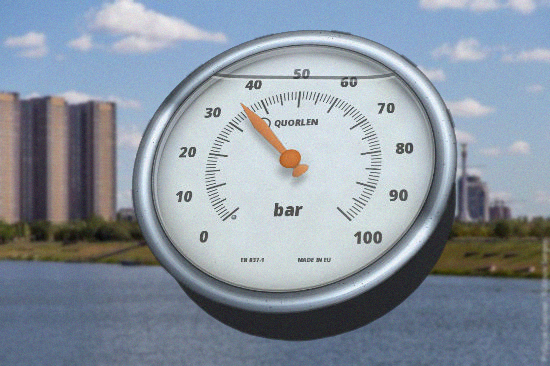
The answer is 35; bar
